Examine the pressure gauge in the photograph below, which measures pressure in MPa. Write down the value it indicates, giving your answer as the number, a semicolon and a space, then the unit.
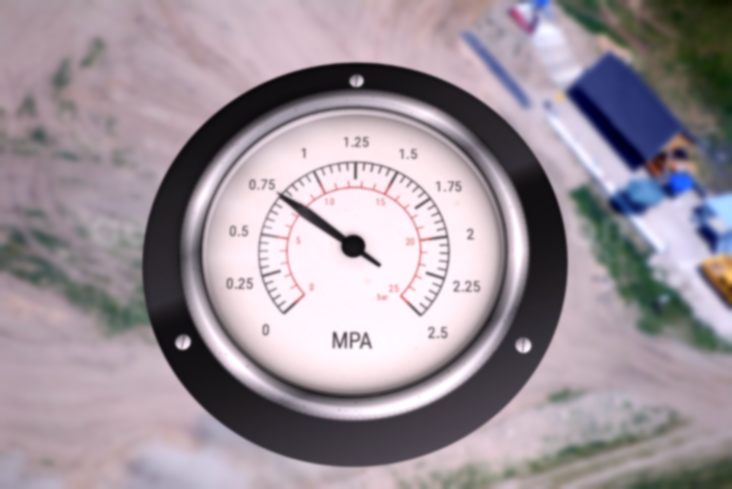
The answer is 0.75; MPa
